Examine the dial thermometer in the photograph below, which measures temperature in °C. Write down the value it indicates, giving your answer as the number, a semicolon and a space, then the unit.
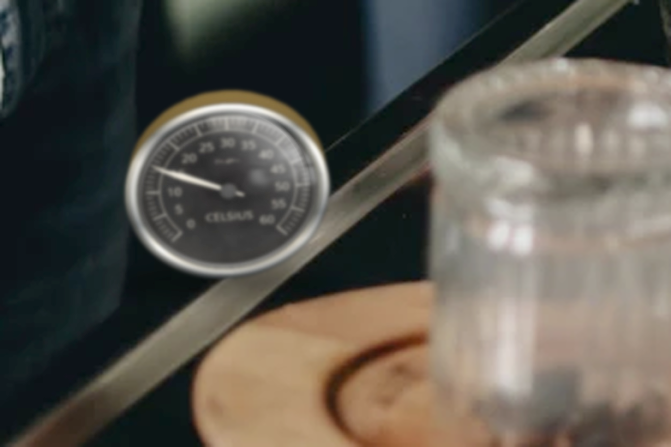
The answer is 15; °C
